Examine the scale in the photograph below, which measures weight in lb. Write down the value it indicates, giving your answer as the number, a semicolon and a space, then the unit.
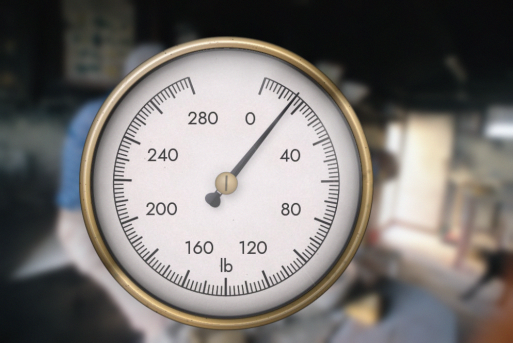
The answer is 16; lb
